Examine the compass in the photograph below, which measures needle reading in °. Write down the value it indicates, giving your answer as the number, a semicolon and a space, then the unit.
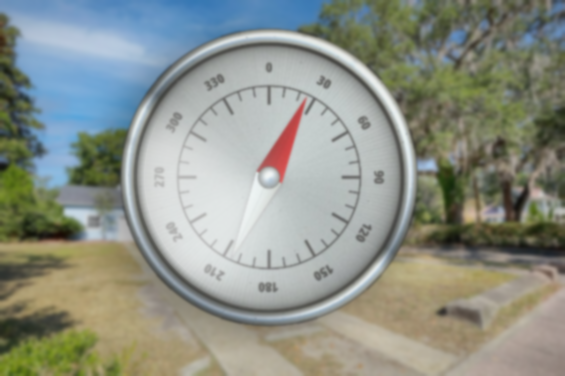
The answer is 25; °
